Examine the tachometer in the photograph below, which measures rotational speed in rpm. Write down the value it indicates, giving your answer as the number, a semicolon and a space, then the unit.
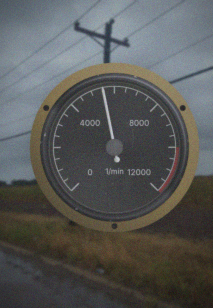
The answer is 5500; rpm
